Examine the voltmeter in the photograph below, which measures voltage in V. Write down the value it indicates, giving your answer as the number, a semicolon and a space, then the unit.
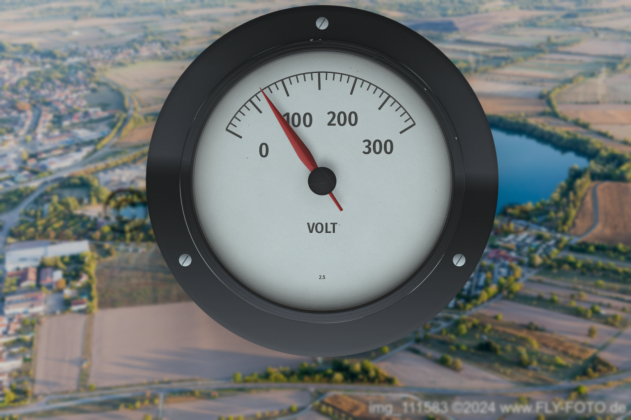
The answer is 70; V
